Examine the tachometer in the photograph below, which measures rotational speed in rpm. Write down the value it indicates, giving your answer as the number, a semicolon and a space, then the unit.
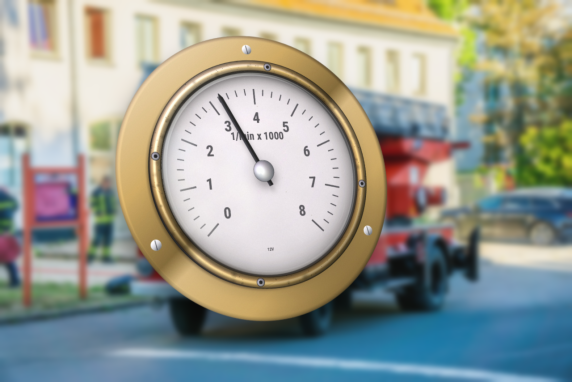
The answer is 3200; rpm
